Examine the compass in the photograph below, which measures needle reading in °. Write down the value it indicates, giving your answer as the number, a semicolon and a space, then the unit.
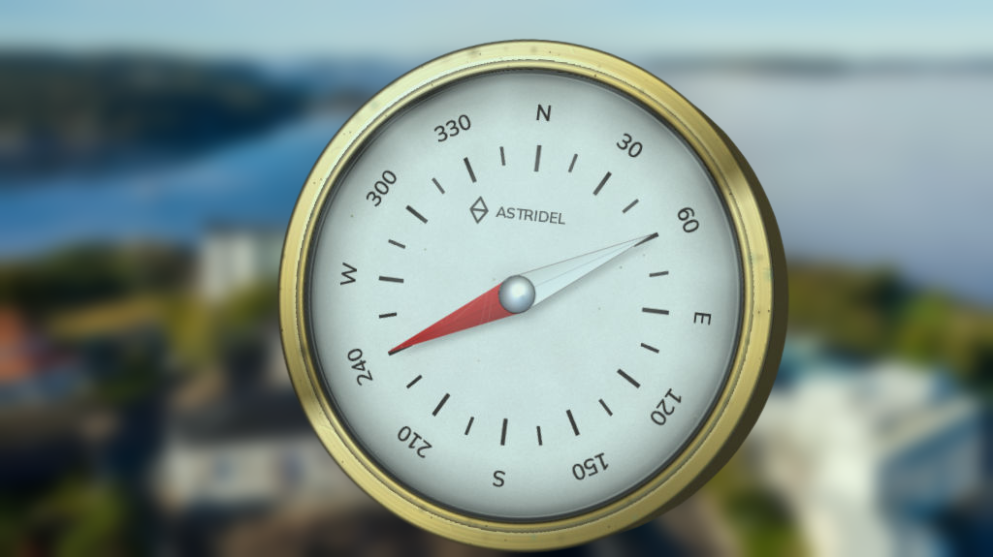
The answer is 240; °
